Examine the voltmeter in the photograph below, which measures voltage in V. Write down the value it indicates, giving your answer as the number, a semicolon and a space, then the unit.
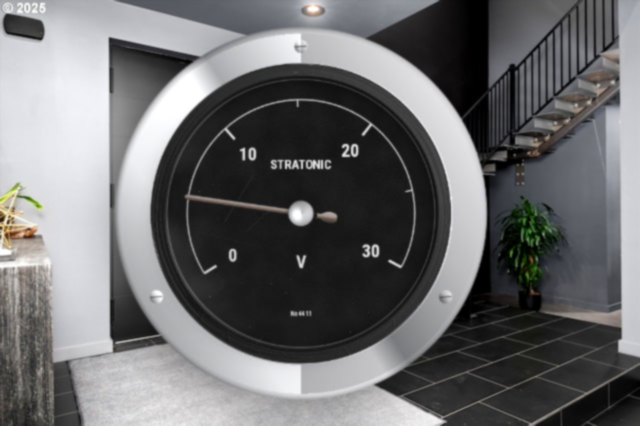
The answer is 5; V
